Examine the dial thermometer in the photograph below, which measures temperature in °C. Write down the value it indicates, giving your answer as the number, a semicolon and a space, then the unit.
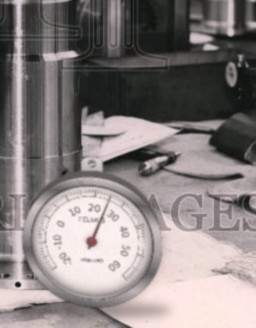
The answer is 25; °C
